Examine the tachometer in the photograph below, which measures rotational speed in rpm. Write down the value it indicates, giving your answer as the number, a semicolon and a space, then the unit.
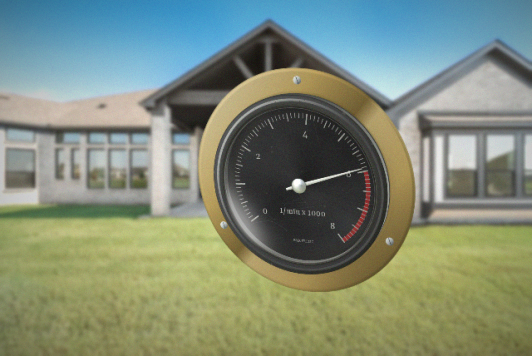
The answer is 5900; rpm
